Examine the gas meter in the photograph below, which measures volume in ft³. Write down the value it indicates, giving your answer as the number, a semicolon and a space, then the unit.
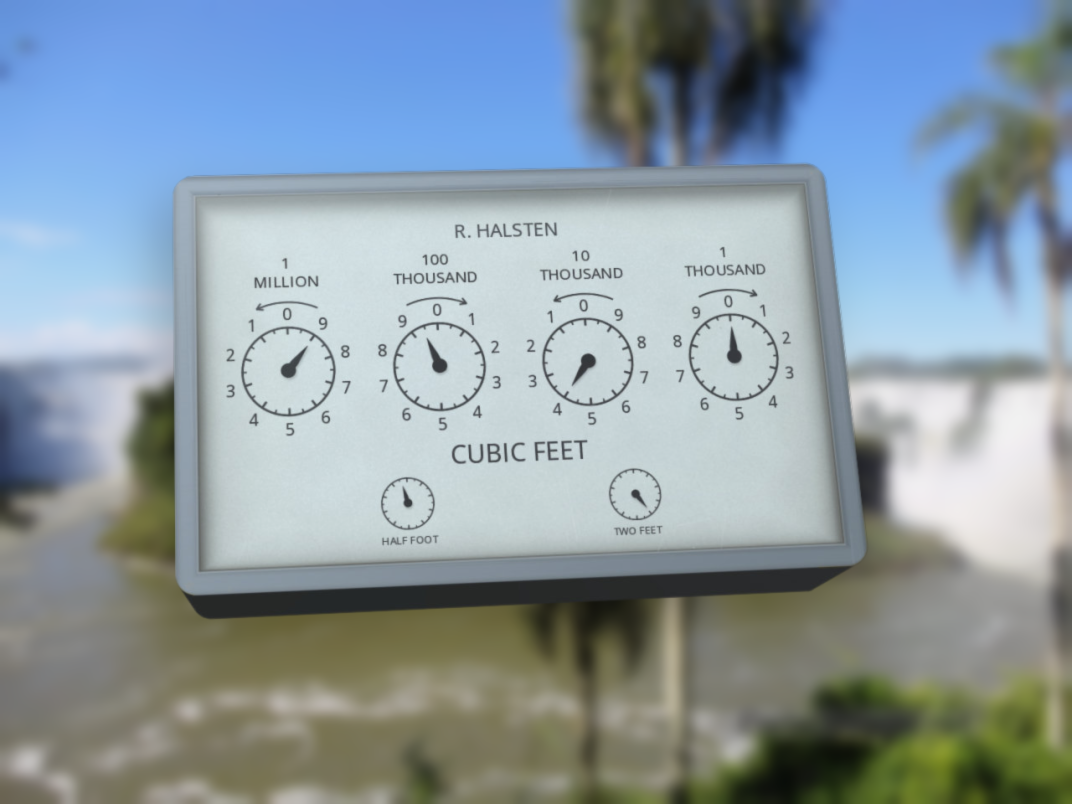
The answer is 894000; ft³
